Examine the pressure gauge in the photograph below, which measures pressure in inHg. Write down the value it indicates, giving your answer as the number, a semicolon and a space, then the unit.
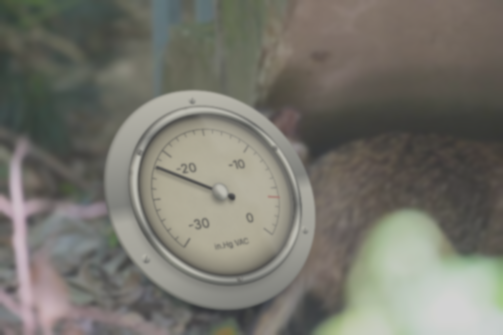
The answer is -22; inHg
